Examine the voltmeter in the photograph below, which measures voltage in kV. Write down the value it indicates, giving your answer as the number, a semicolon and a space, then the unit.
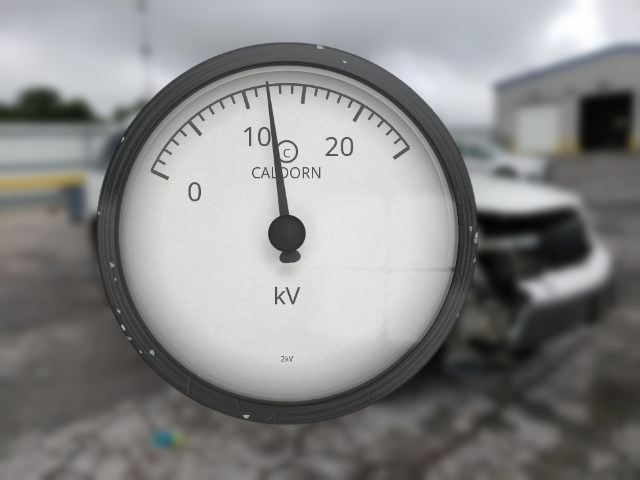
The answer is 12; kV
